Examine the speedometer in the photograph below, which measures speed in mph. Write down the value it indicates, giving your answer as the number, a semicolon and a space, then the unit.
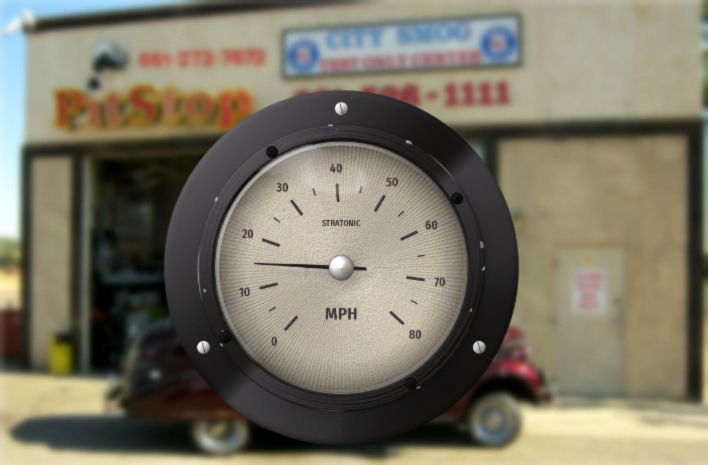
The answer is 15; mph
